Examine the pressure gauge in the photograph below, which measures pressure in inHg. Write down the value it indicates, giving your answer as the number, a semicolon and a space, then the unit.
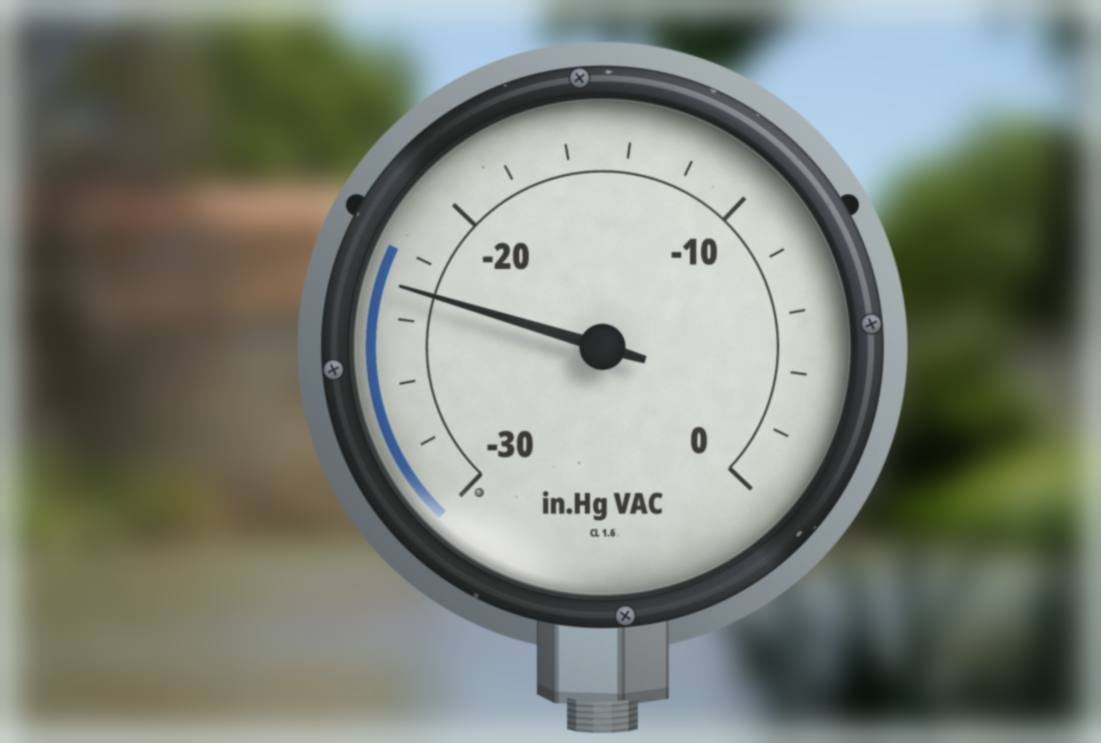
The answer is -23; inHg
